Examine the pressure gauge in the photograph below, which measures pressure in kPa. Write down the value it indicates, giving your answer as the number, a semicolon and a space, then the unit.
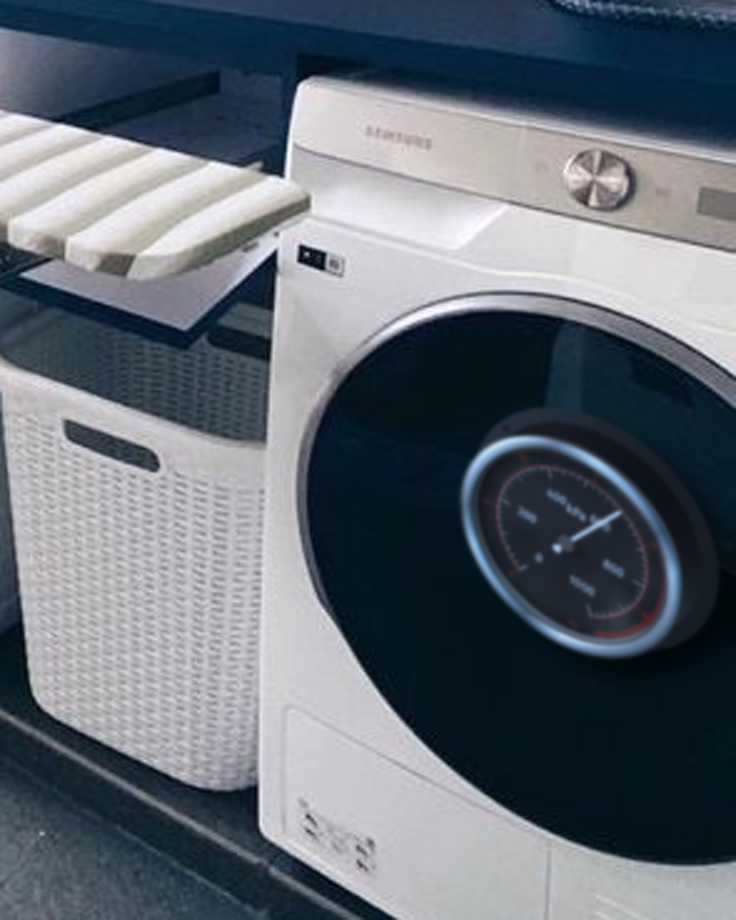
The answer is 600; kPa
